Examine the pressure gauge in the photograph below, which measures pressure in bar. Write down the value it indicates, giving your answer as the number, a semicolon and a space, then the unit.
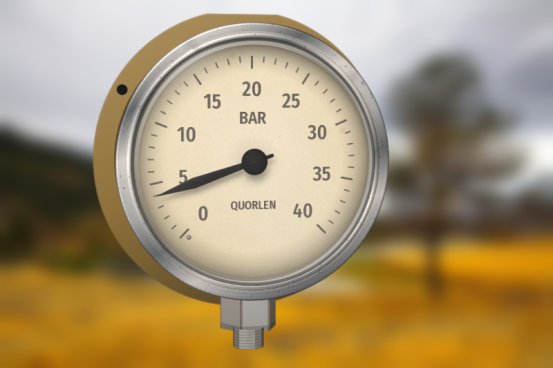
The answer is 4; bar
